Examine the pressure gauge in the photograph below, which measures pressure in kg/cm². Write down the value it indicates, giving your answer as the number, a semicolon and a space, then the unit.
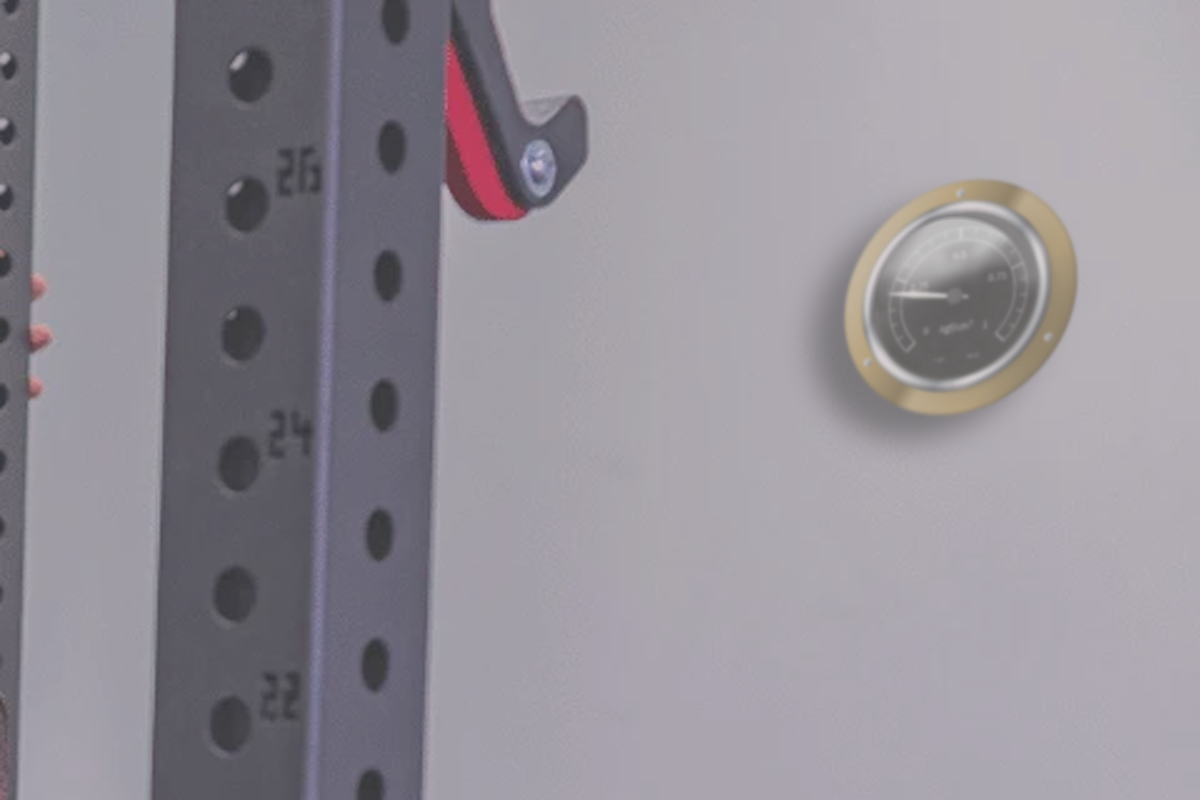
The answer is 0.2; kg/cm²
